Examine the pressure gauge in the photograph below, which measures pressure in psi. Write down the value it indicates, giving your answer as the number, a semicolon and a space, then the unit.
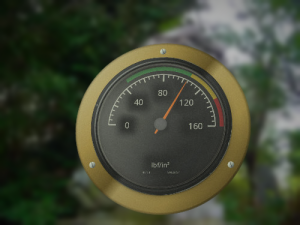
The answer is 105; psi
